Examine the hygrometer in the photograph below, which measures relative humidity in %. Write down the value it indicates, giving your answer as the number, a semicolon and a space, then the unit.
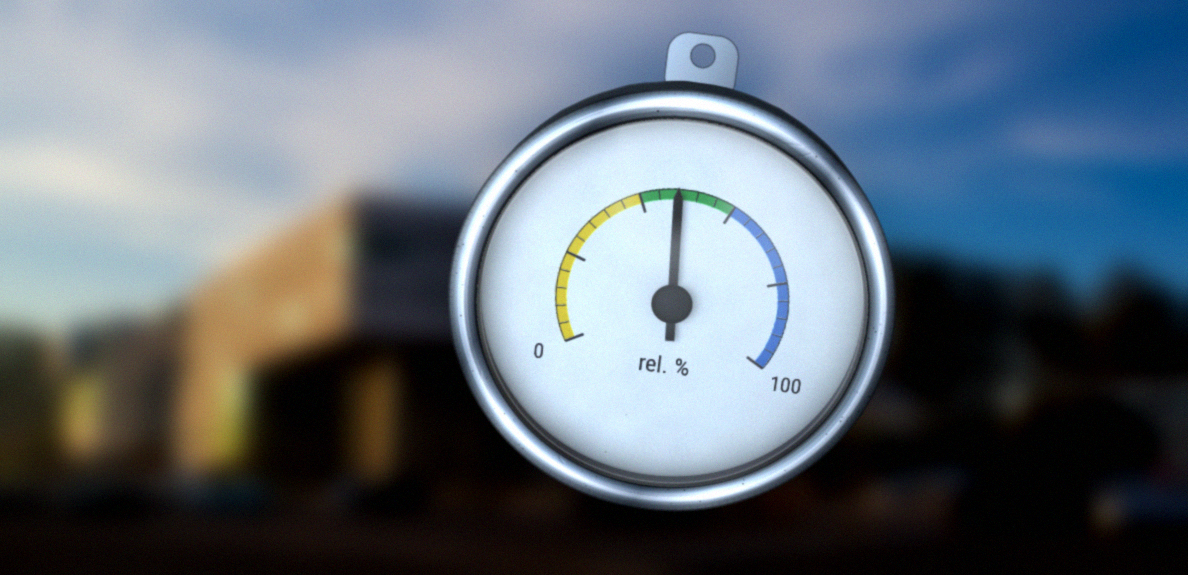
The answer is 48; %
